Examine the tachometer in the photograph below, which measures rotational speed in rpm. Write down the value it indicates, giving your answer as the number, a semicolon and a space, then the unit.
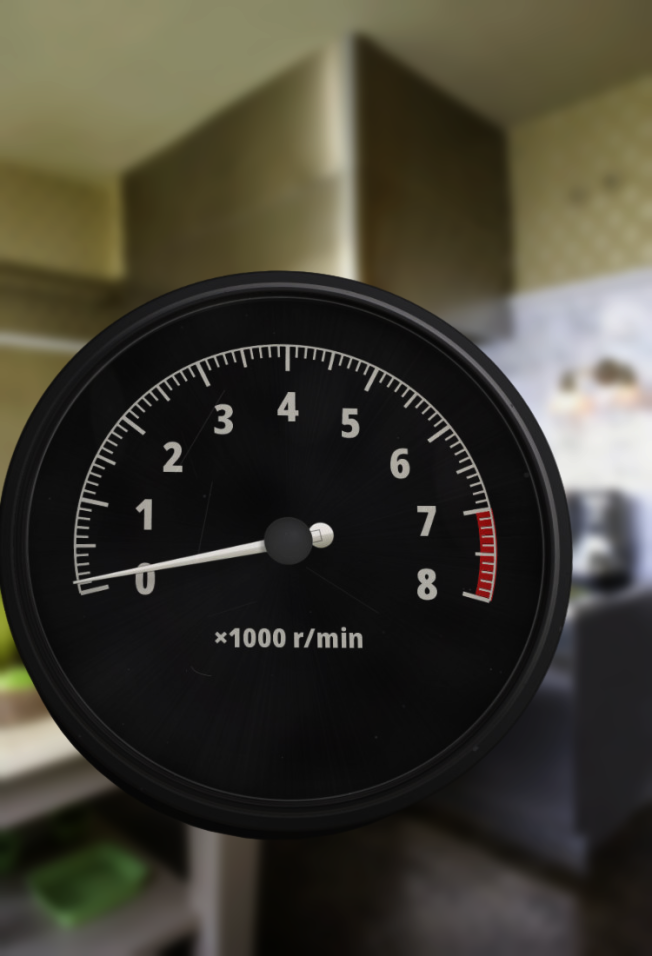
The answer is 100; rpm
